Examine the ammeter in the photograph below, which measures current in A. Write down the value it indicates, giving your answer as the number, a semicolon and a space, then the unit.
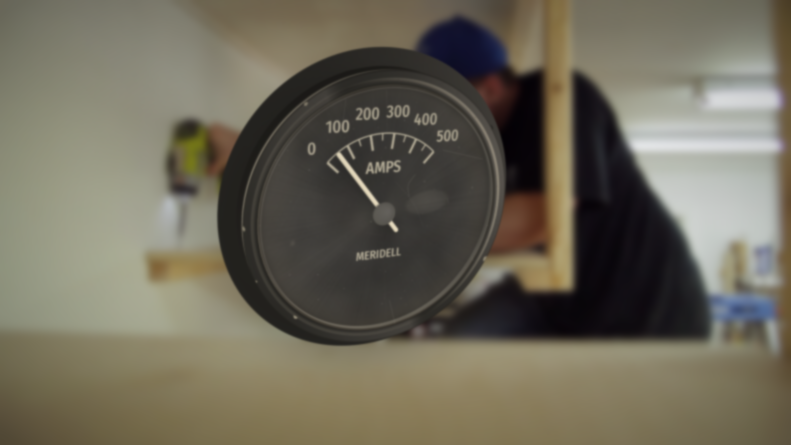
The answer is 50; A
